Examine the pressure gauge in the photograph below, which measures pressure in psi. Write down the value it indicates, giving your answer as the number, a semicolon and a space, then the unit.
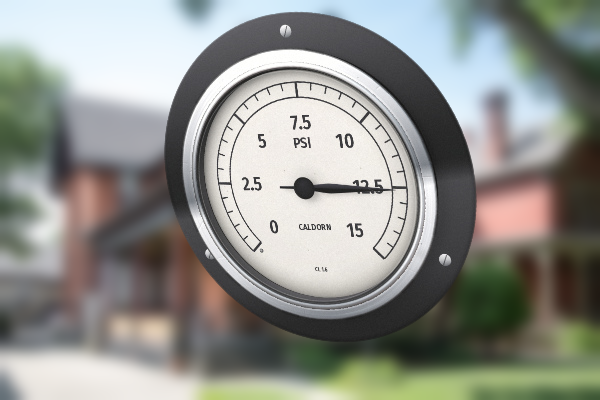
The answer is 12.5; psi
